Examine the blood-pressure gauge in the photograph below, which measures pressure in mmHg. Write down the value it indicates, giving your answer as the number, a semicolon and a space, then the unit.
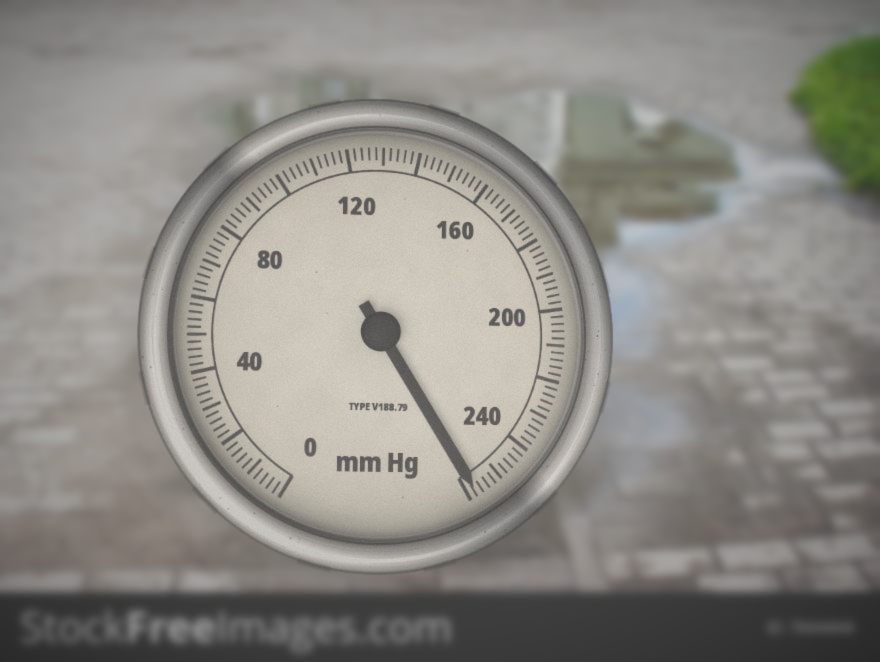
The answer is 258; mmHg
